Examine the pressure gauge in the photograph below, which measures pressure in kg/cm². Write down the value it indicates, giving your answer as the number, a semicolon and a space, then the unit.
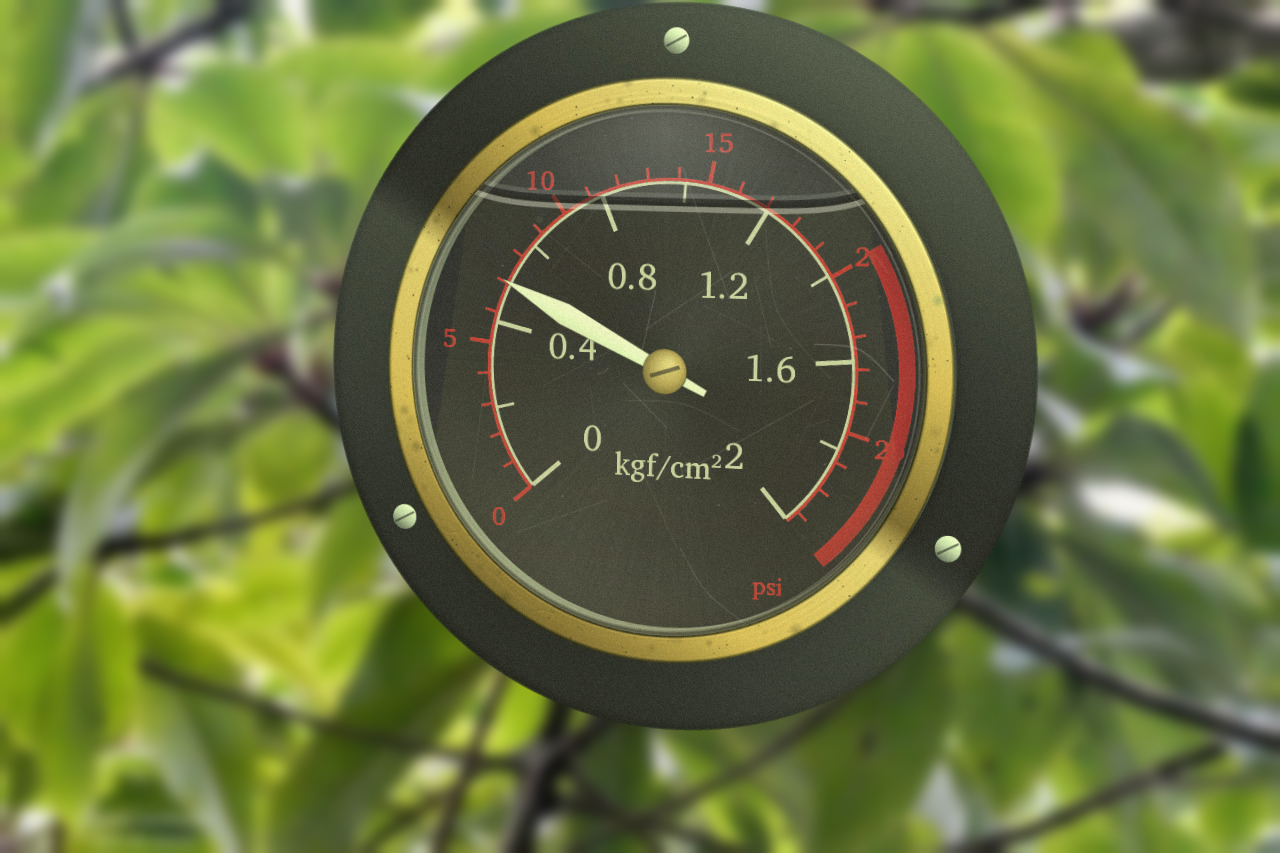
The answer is 0.5; kg/cm²
